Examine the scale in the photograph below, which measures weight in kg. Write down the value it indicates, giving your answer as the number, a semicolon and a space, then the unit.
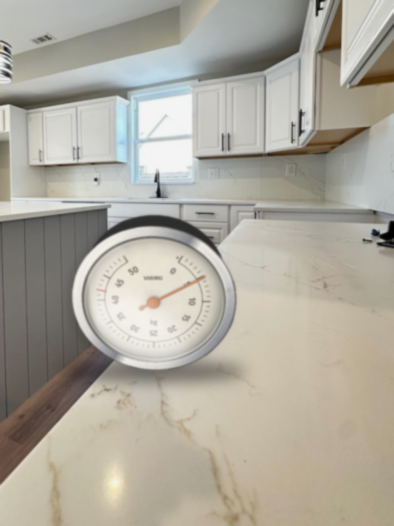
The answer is 5; kg
